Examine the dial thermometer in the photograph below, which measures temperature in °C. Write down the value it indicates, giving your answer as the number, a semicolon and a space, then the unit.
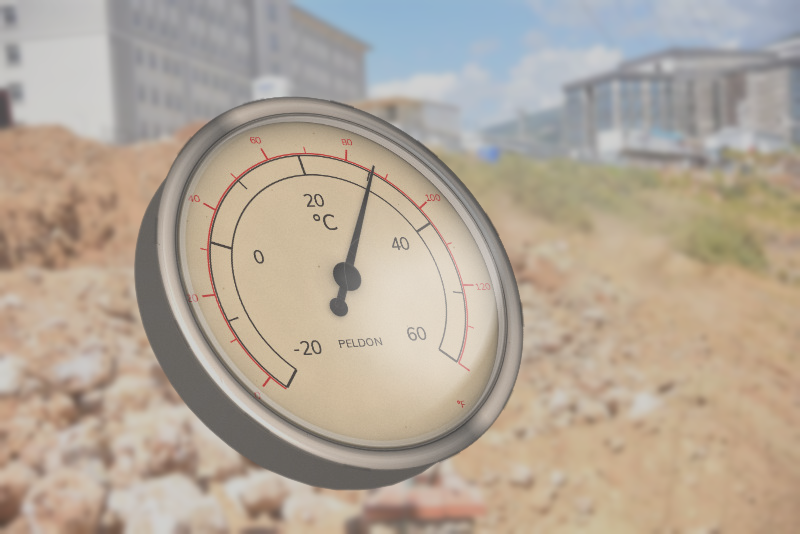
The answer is 30; °C
